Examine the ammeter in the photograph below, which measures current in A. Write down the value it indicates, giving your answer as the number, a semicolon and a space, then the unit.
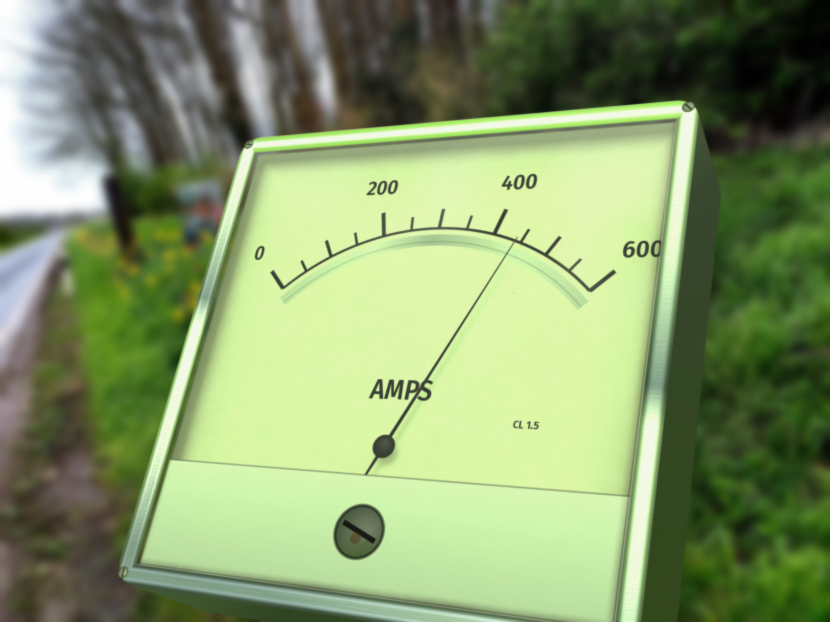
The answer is 450; A
